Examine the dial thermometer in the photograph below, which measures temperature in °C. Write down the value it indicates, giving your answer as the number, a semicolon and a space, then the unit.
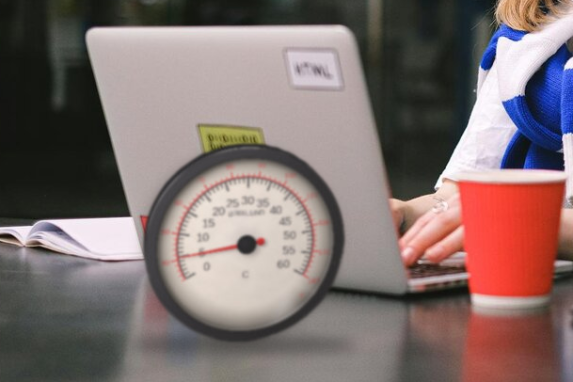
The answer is 5; °C
